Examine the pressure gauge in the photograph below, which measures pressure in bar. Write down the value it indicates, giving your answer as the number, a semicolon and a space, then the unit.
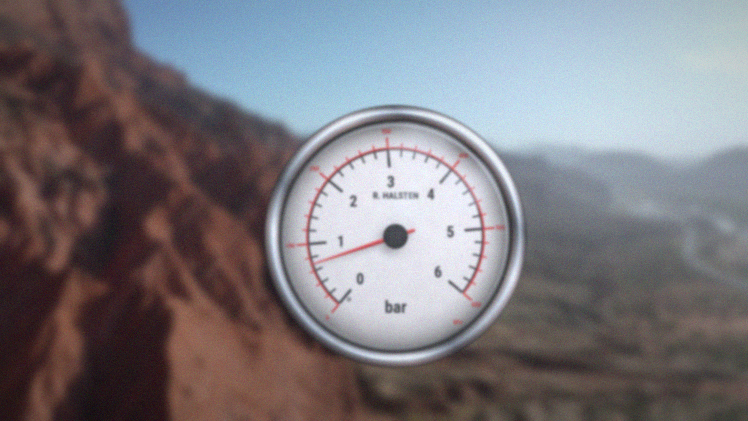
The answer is 0.7; bar
